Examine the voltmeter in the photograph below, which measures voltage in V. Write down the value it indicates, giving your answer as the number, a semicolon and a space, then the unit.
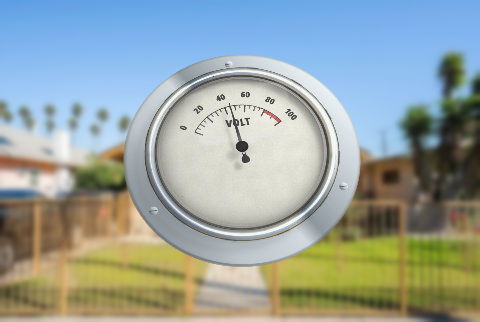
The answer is 45; V
